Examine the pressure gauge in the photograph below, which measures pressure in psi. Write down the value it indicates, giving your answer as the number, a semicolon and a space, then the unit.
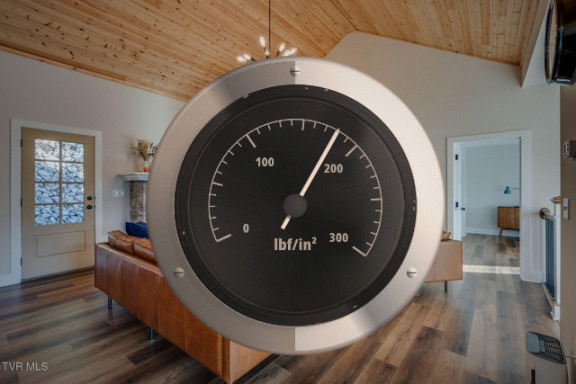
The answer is 180; psi
